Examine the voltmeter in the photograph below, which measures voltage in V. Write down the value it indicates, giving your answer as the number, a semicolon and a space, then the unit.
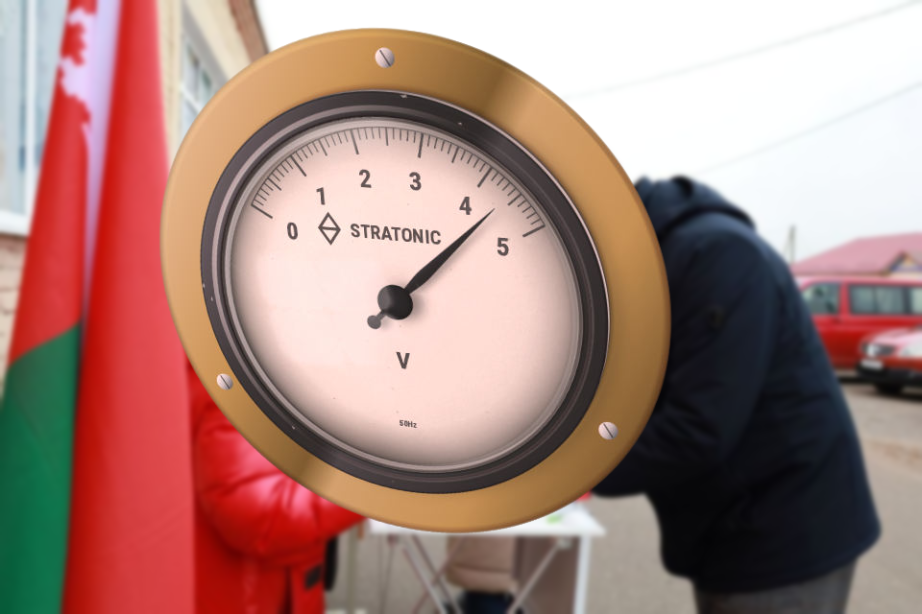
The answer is 4.4; V
